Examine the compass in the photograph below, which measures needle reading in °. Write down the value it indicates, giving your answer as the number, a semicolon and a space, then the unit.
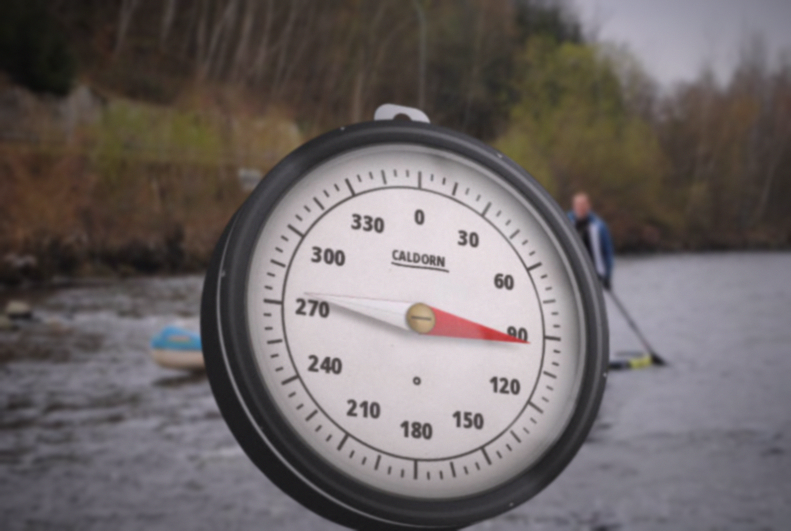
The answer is 95; °
